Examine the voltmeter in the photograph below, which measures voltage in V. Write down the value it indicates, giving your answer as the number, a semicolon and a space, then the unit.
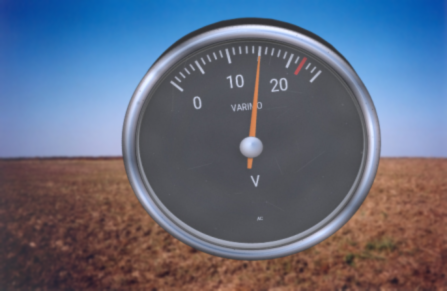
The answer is 15; V
